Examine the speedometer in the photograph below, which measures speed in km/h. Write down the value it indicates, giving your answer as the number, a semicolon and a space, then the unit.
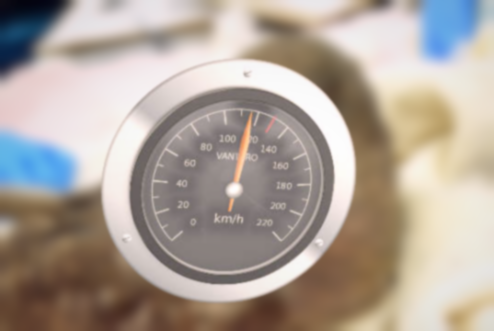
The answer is 115; km/h
